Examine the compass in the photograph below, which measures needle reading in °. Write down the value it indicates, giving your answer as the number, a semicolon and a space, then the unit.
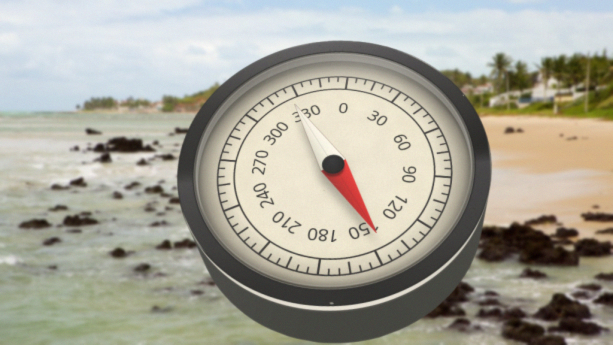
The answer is 145; °
